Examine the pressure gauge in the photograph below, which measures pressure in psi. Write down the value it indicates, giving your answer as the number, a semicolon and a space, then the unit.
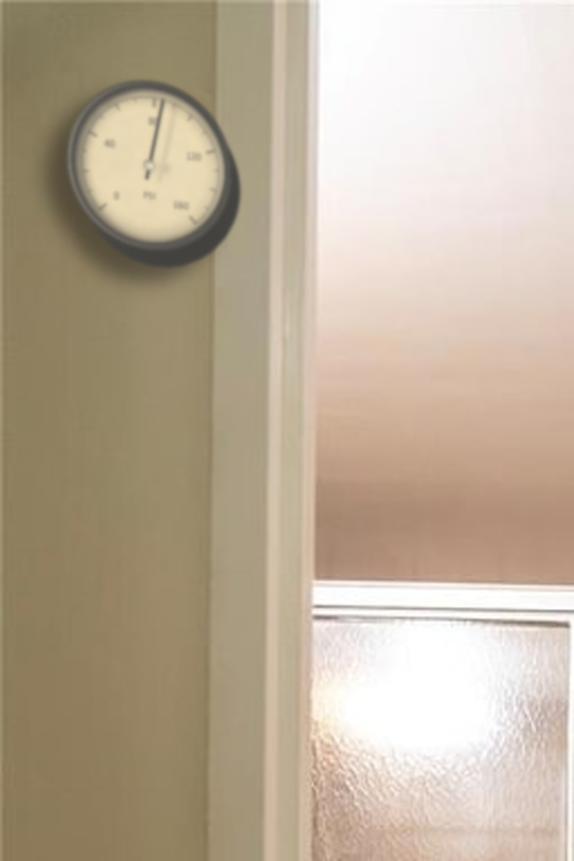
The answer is 85; psi
